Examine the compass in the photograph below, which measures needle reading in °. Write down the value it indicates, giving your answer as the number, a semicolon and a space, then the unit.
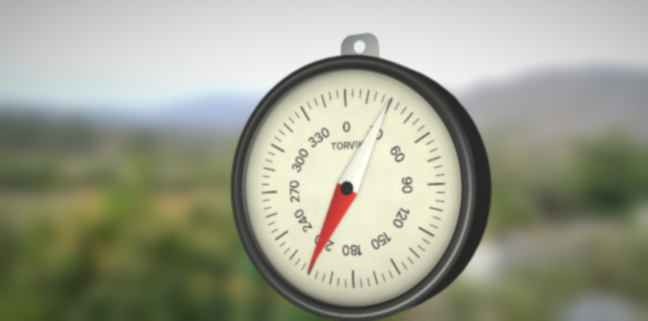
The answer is 210; °
